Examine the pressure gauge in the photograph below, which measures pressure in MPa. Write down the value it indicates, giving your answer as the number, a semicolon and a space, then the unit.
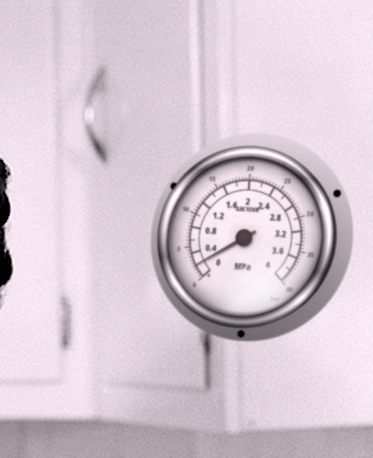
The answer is 0.2; MPa
